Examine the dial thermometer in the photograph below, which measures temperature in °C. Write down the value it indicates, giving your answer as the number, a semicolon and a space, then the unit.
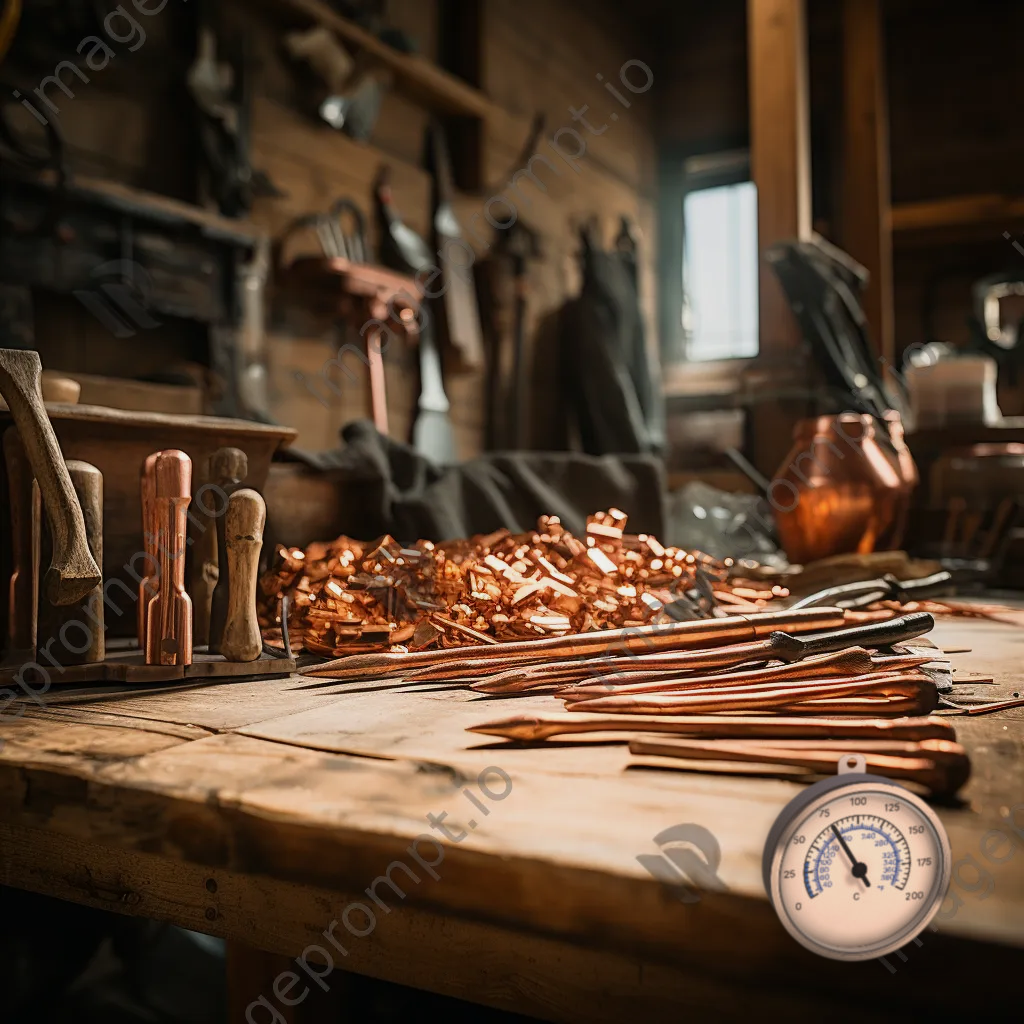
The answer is 75; °C
